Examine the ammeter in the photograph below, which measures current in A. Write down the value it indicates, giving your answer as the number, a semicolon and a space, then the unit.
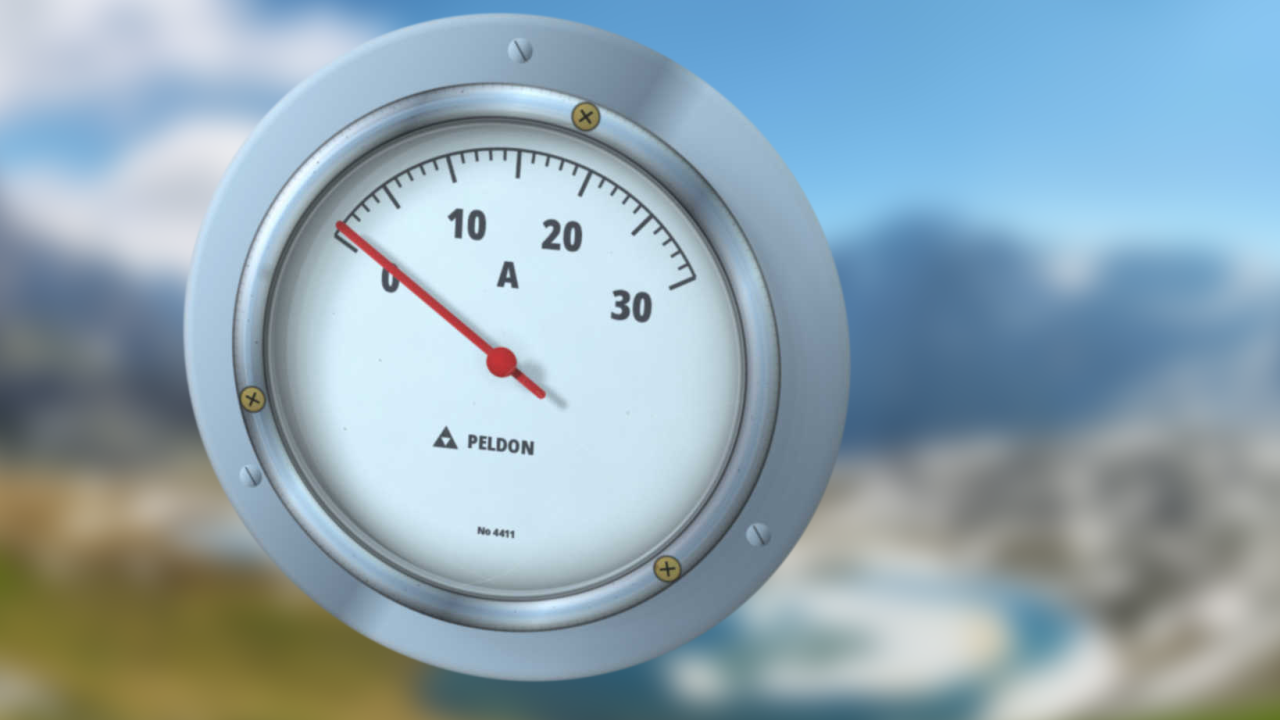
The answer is 1; A
